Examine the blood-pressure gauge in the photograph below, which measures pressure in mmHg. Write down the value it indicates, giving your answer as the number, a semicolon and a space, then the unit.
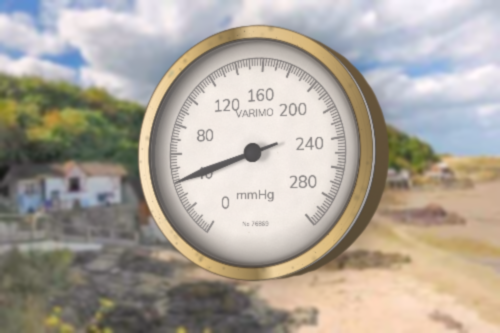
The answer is 40; mmHg
